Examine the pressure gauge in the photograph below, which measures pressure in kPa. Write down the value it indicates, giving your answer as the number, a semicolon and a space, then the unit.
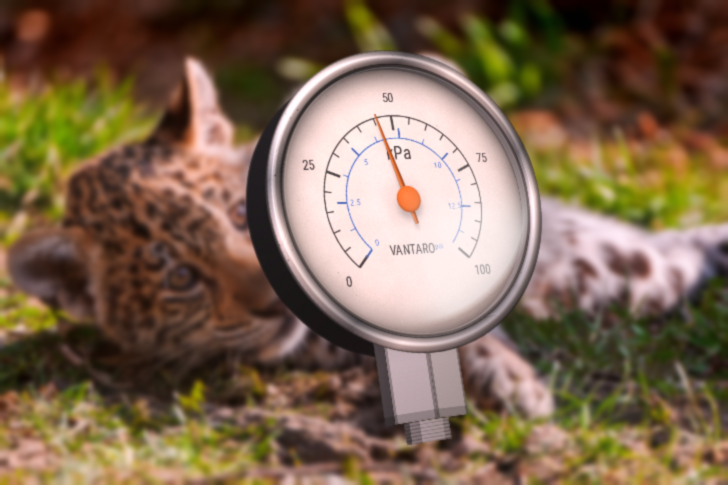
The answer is 45; kPa
